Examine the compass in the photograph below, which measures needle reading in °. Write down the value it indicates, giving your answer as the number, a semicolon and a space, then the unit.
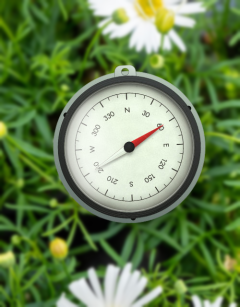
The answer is 60; °
